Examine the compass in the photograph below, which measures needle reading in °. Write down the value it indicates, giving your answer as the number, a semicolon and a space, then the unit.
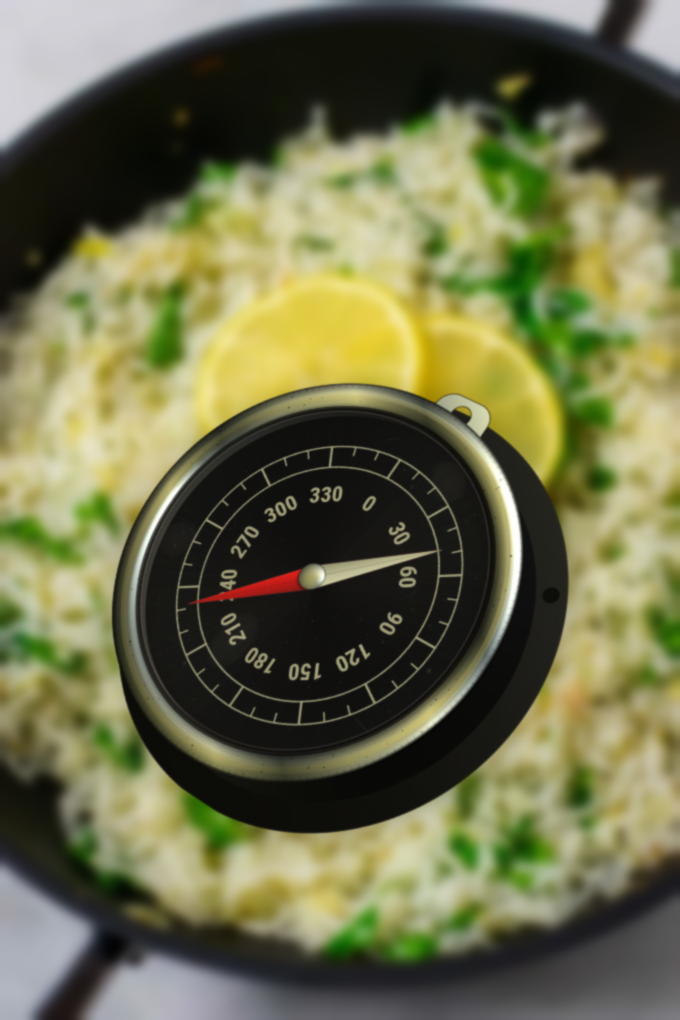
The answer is 230; °
